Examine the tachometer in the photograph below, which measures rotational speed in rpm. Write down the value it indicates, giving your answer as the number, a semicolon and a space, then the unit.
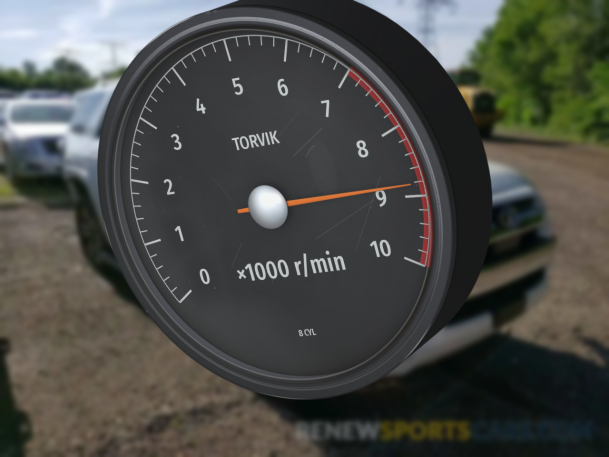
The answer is 8800; rpm
